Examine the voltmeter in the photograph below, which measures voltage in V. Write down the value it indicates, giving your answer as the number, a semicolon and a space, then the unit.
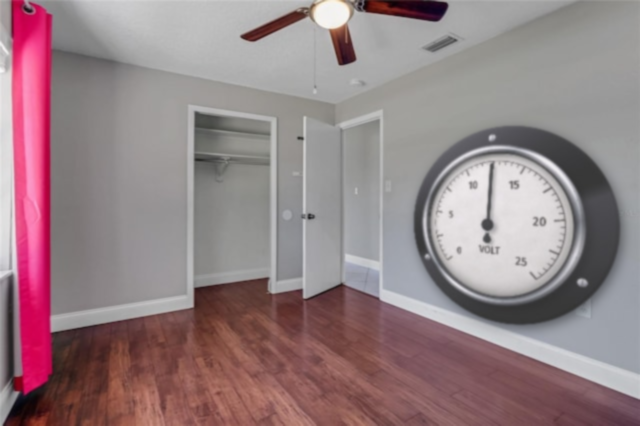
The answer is 12.5; V
